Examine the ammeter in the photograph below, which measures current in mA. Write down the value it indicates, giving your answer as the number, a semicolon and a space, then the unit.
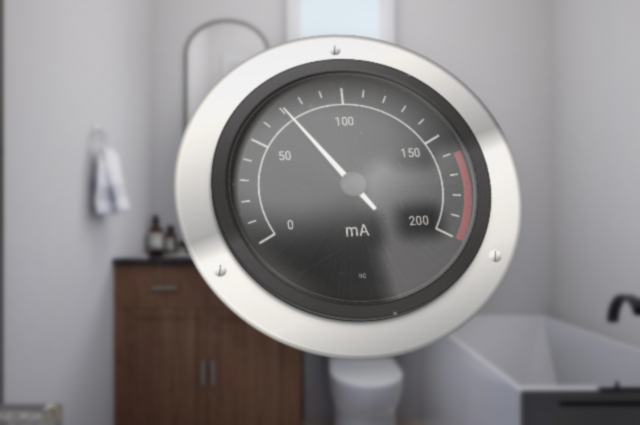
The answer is 70; mA
